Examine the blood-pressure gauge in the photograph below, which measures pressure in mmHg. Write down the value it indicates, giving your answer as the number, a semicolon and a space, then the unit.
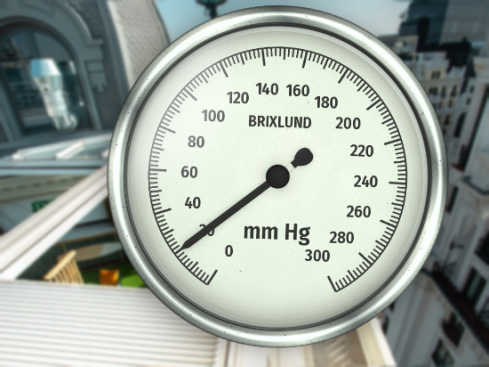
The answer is 20; mmHg
